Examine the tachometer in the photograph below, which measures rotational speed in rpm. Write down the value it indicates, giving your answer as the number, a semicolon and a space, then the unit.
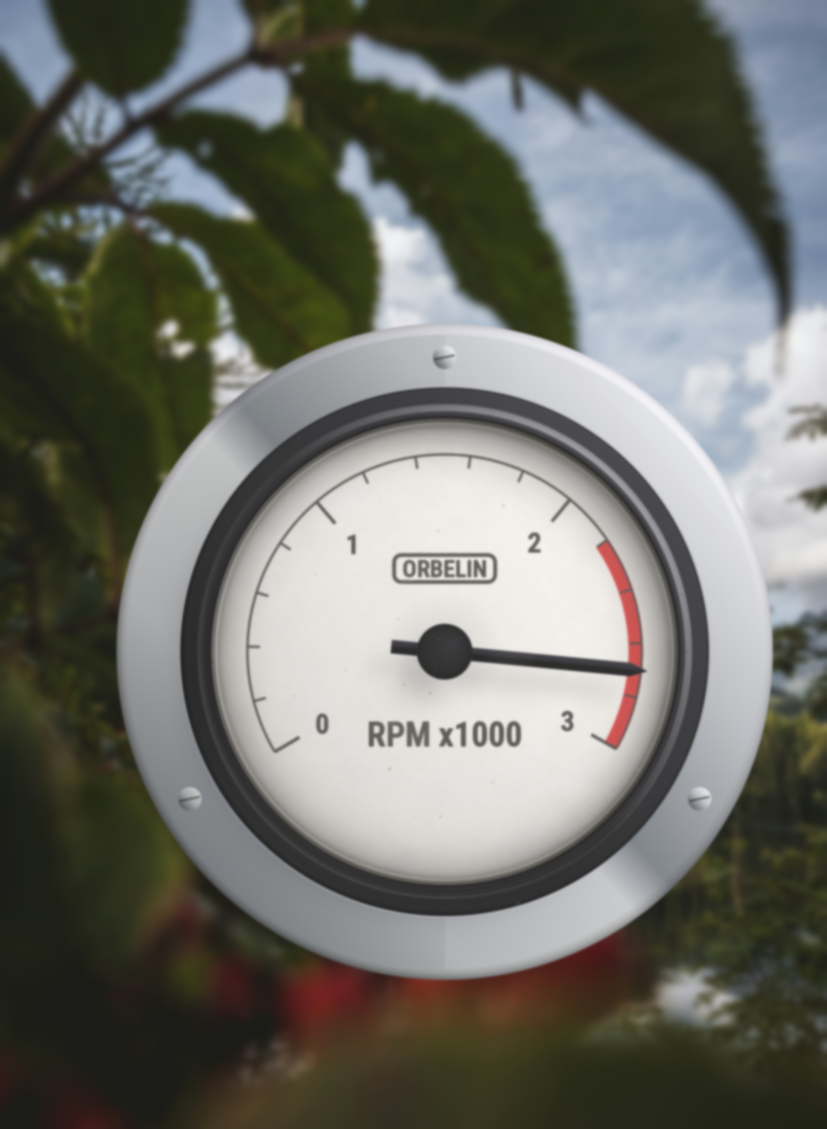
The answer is 2700; rpm
